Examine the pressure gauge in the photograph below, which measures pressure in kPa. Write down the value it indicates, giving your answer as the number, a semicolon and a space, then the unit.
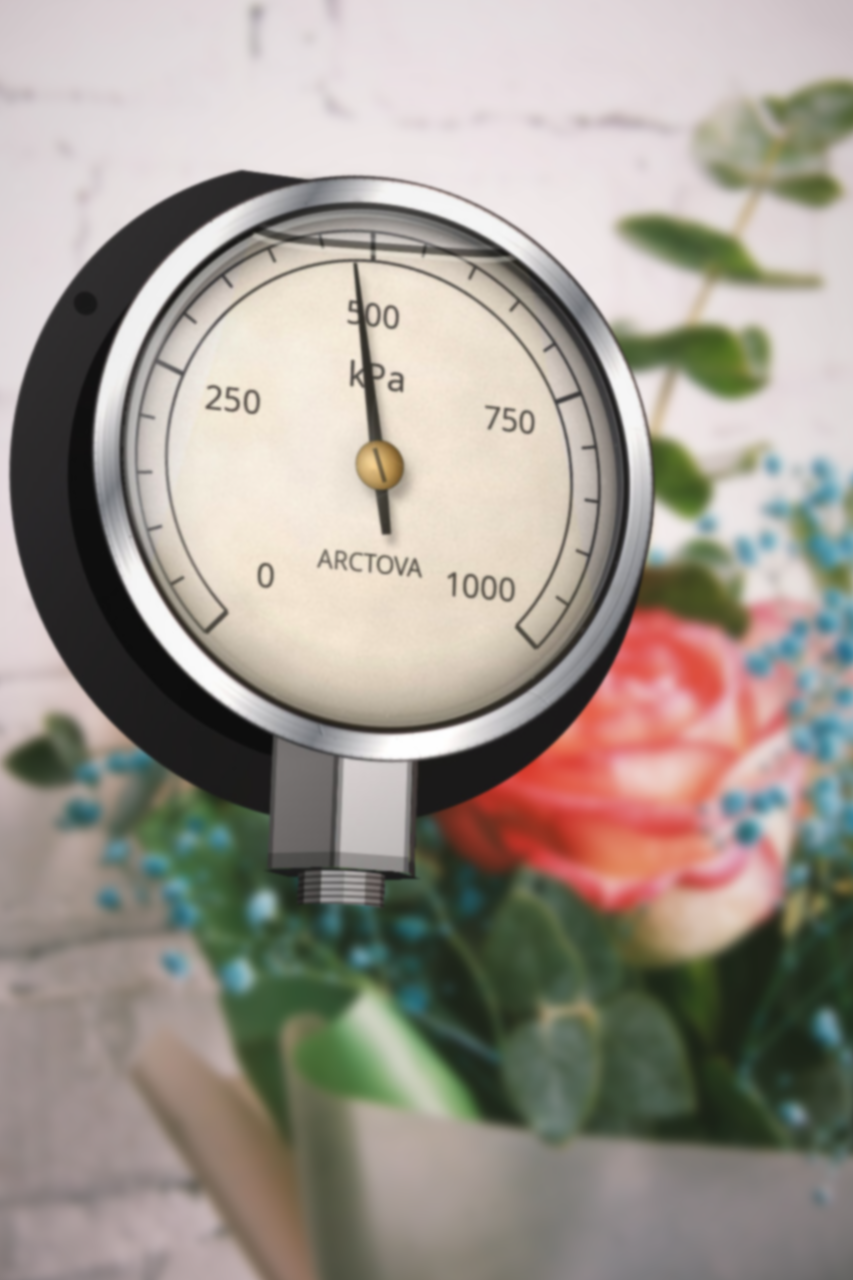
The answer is 475; kPa
